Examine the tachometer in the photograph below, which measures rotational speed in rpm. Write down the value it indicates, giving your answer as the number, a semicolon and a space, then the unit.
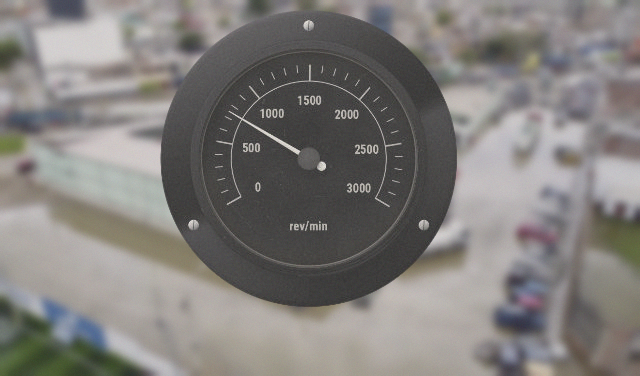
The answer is 750; rpm
